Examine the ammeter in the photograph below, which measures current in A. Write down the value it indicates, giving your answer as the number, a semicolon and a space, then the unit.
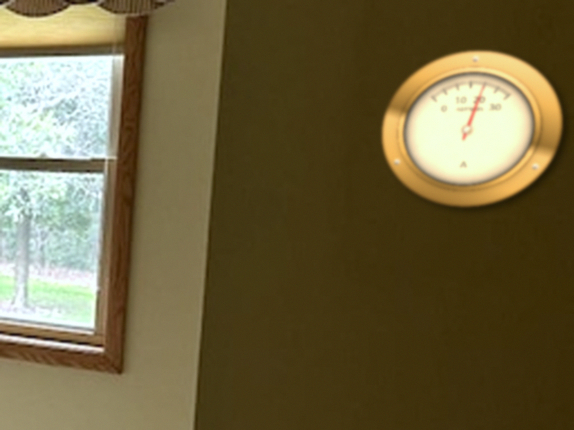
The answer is 20; A
